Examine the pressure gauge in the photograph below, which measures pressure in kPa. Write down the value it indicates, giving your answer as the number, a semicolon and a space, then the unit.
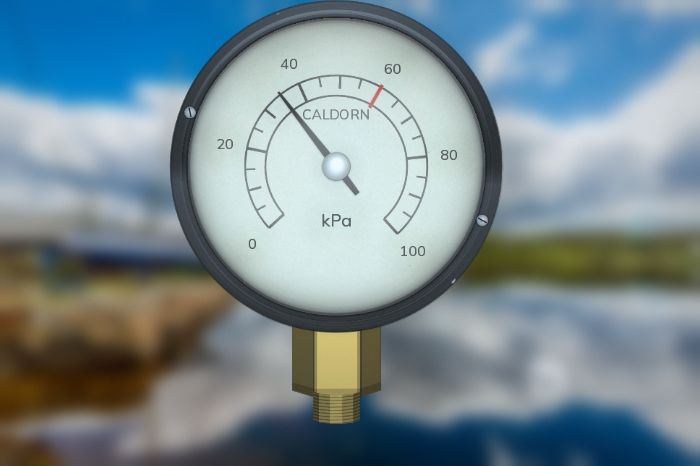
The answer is 35; kPa
